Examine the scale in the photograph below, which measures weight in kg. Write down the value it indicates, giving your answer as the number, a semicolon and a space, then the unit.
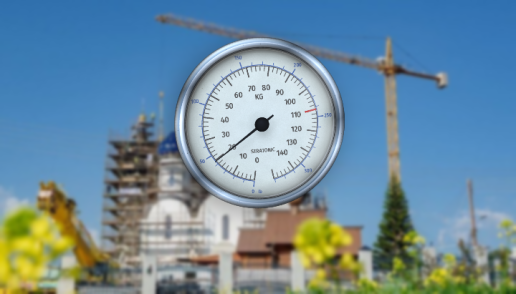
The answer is 20; kg
